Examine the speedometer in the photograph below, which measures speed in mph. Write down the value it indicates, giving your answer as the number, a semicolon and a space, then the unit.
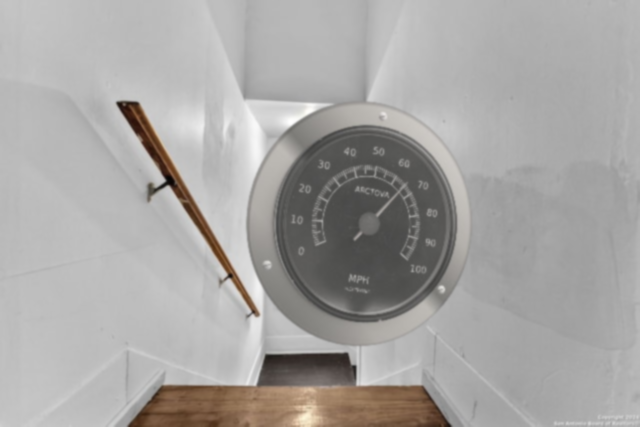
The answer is 65; mph
